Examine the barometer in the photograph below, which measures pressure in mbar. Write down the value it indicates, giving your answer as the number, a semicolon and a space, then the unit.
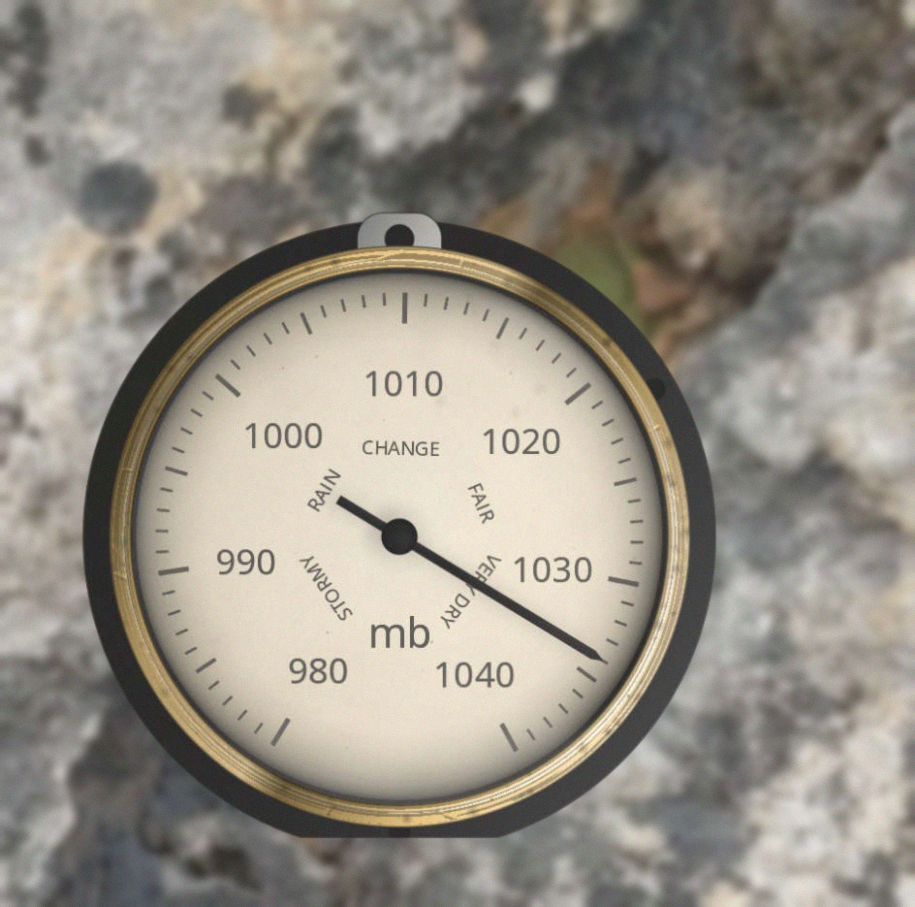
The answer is 1034; mbar
